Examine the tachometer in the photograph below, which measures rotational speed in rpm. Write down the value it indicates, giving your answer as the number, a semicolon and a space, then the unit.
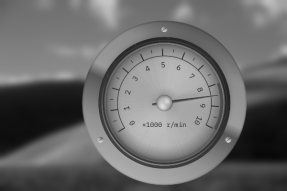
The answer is 8500; rpm
